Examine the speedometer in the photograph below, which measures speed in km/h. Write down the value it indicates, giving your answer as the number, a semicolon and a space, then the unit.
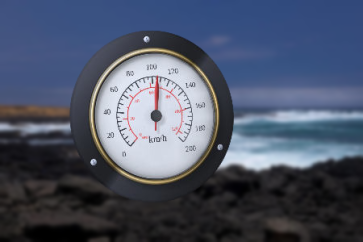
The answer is 105; km/h
